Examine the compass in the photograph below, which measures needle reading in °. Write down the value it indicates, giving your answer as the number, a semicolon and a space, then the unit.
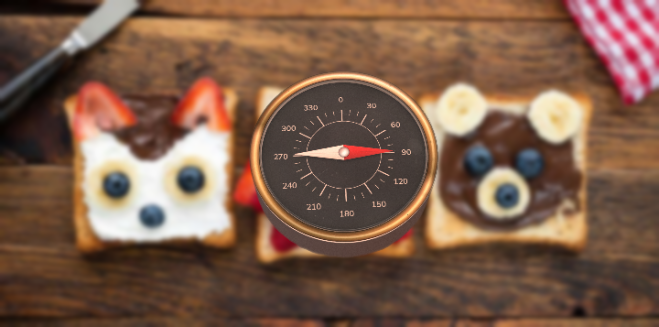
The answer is 90; °
